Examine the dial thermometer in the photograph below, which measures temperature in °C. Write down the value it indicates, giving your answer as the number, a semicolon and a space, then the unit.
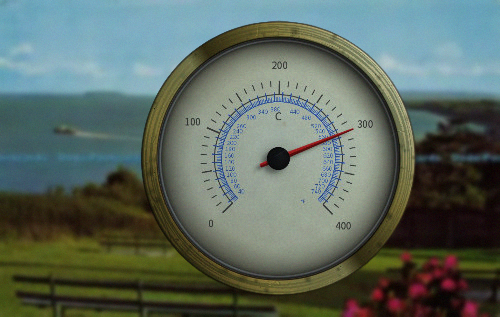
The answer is 300; °C
